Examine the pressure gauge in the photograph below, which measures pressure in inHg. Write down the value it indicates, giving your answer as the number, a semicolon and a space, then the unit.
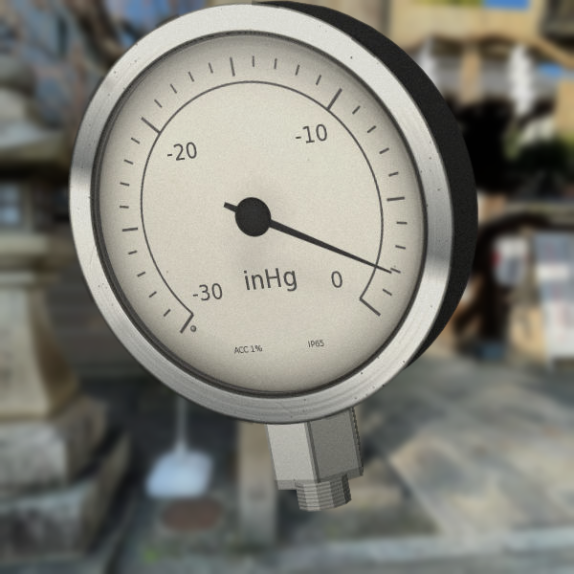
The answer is -2; inHg
